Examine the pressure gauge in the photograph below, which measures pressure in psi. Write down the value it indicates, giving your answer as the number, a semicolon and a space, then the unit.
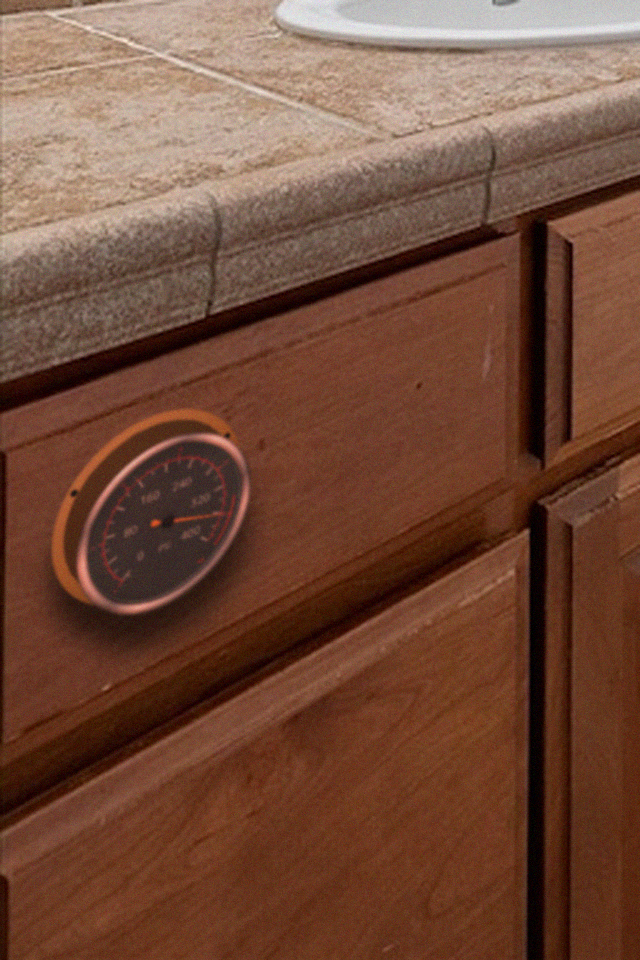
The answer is 360; psi
